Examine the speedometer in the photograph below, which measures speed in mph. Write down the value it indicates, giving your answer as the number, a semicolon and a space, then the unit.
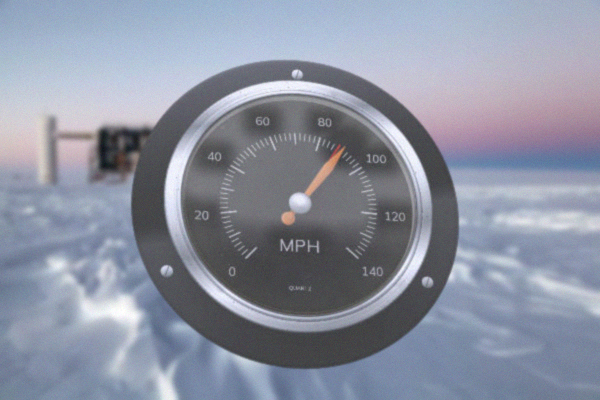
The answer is 90; mph
